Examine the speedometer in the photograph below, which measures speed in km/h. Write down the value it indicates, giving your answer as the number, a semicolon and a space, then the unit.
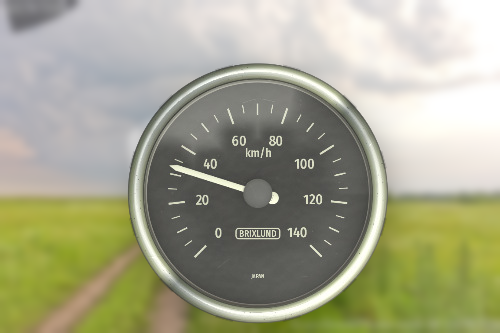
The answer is 32.5; km/h
